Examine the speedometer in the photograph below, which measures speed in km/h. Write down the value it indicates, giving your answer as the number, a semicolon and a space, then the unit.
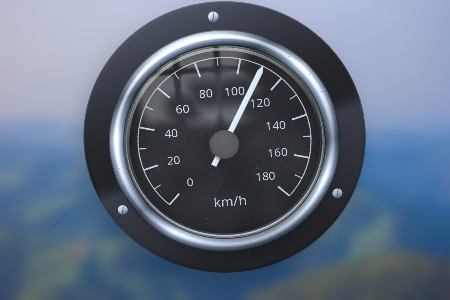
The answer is 110; km/h
